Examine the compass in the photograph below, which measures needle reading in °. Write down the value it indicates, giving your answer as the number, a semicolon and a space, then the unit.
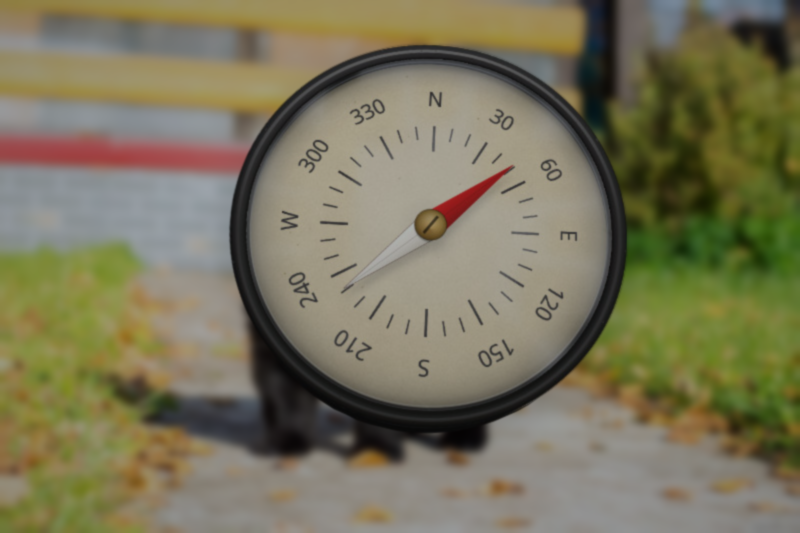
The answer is 50; °
